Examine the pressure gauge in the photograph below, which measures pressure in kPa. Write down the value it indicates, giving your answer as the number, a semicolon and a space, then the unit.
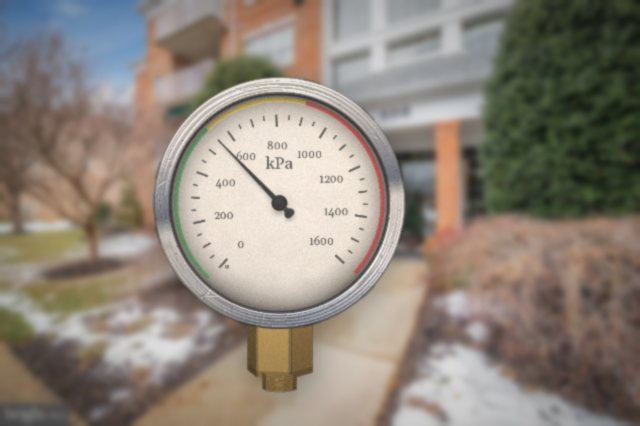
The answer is 550; kPa
